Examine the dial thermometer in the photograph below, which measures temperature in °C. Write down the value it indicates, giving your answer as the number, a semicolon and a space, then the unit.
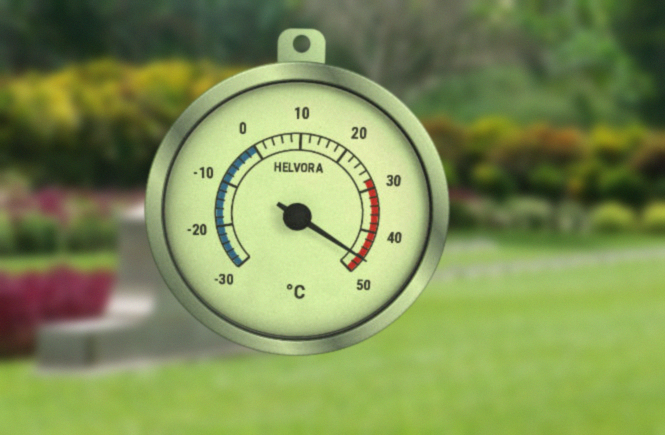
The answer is 46; °C
